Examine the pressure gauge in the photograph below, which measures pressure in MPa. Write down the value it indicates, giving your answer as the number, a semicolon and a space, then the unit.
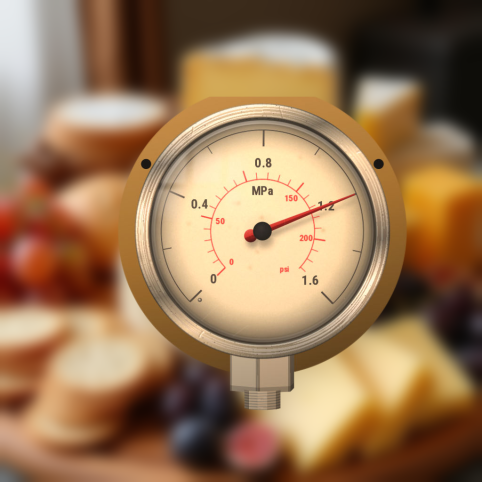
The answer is 1.2; MPa
